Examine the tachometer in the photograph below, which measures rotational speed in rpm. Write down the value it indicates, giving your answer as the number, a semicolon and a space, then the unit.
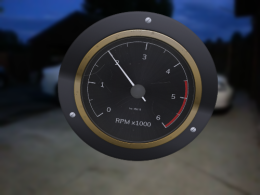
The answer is 2000; rpm
